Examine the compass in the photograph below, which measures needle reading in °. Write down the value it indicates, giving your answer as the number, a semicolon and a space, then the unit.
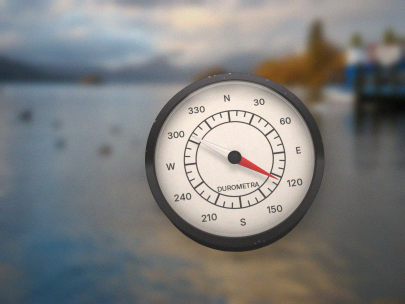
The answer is 125; °
